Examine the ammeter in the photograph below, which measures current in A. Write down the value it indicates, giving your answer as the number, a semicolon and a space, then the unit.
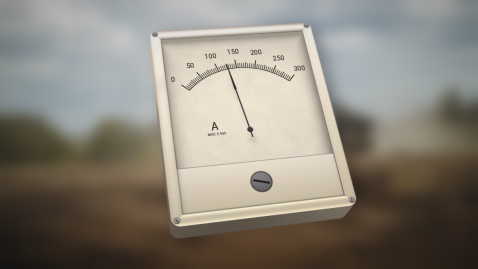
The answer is 125; A
